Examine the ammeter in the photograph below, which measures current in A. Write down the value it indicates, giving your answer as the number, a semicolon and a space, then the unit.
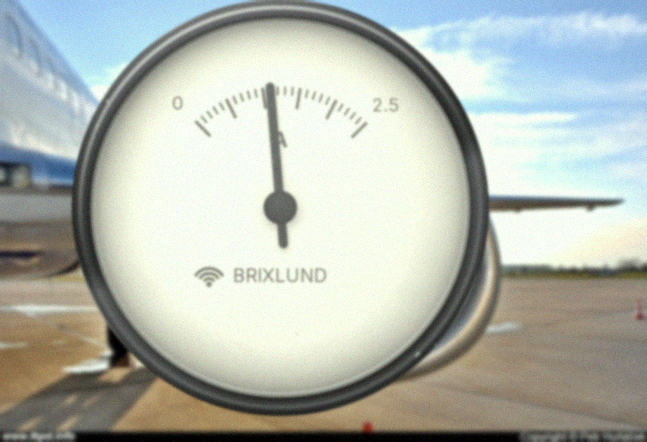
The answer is 1.1; A
